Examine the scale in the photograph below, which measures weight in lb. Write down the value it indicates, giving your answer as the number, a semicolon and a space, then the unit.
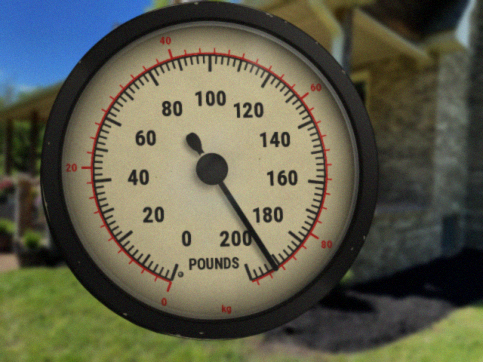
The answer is 192; lb
